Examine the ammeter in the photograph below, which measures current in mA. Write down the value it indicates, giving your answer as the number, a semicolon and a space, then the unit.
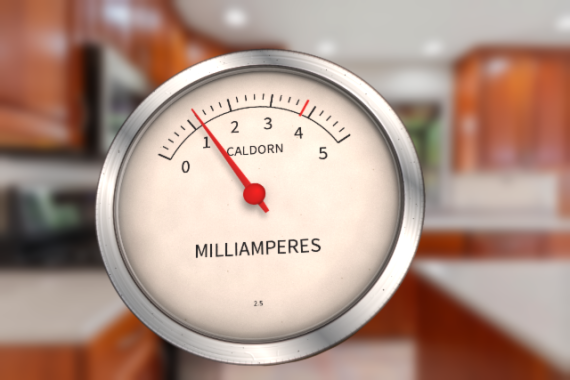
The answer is 1.2; mA
